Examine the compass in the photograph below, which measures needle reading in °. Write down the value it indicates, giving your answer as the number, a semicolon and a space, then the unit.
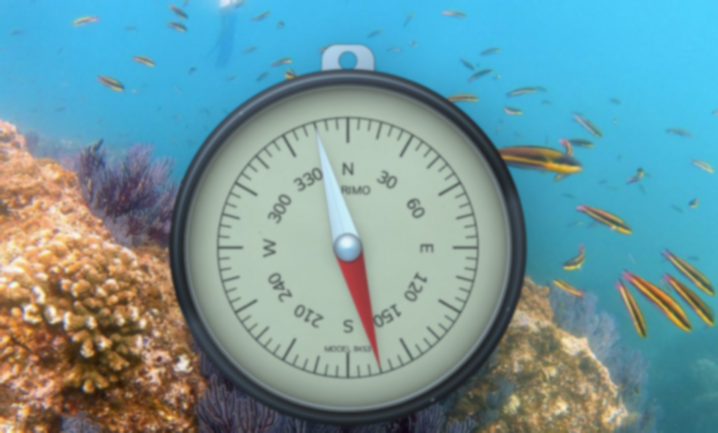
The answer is 165; °
